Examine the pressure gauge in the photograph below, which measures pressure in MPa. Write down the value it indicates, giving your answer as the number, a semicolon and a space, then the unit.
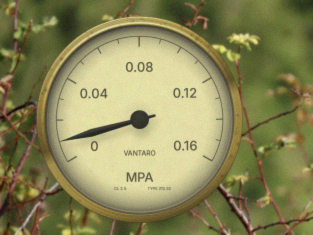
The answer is 0.01; MPa
